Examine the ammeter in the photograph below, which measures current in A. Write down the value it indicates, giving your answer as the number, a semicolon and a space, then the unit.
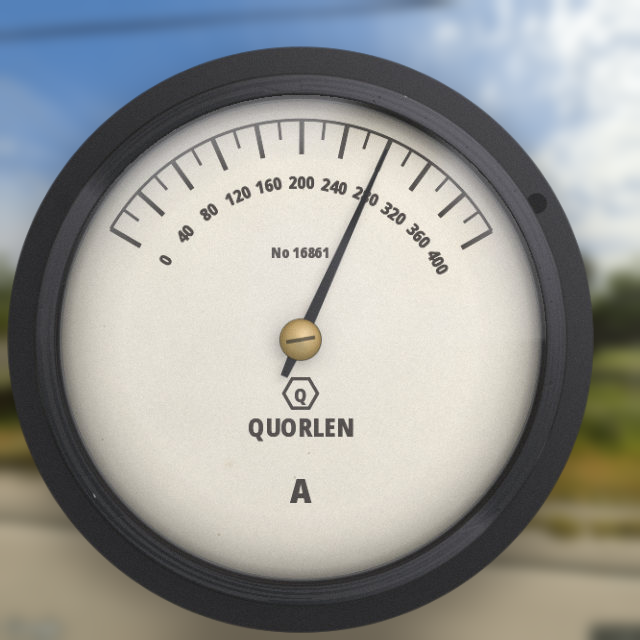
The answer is 280; A
